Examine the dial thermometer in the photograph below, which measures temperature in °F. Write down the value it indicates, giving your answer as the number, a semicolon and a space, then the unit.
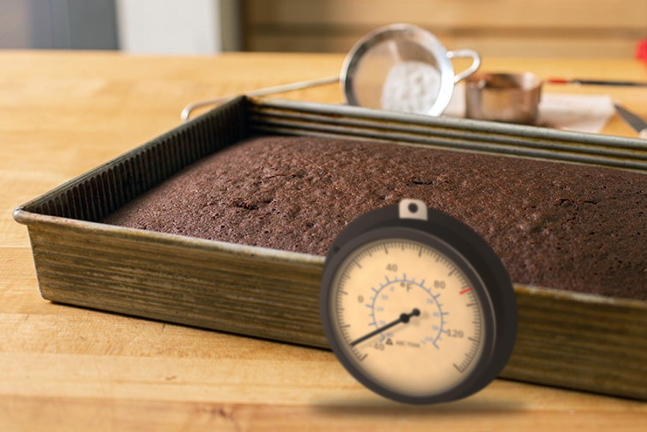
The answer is -30; °F
